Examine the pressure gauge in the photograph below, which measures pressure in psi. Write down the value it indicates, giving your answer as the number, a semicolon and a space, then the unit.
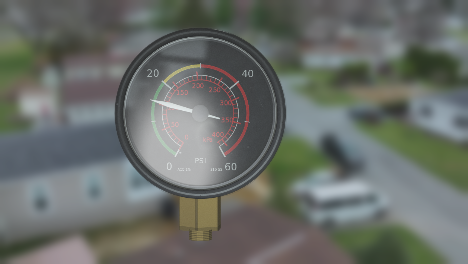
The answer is 15; psi
